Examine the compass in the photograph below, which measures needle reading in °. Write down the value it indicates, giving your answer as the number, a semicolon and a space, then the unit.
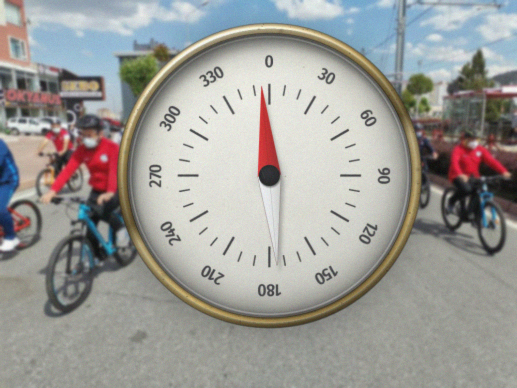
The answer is 355; °
